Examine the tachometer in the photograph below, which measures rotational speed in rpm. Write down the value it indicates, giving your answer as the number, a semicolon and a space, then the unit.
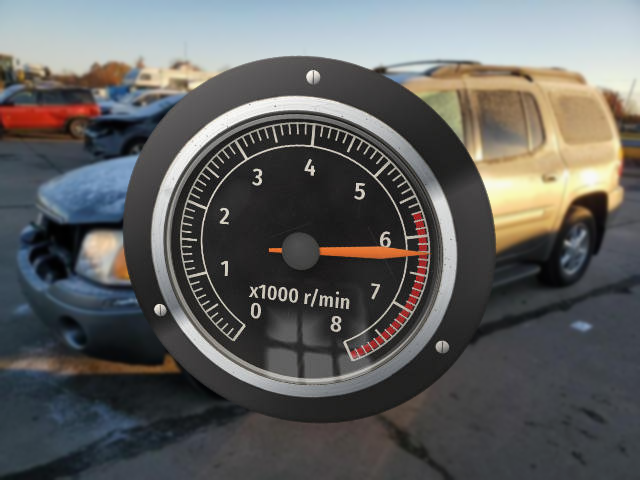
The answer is 6200; rpm
